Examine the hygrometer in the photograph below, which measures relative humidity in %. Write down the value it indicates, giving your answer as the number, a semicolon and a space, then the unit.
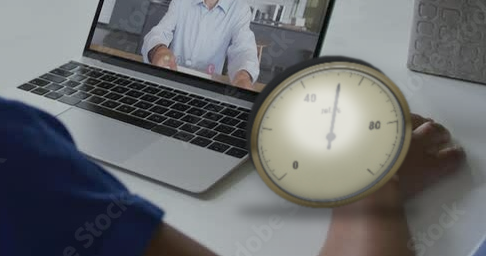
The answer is 52; %
